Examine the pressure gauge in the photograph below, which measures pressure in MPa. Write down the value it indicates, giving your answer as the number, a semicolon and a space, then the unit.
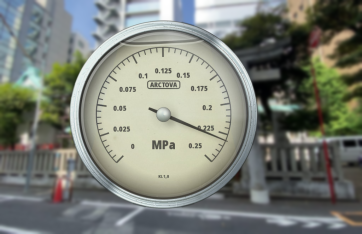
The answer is 0.23; MPa
